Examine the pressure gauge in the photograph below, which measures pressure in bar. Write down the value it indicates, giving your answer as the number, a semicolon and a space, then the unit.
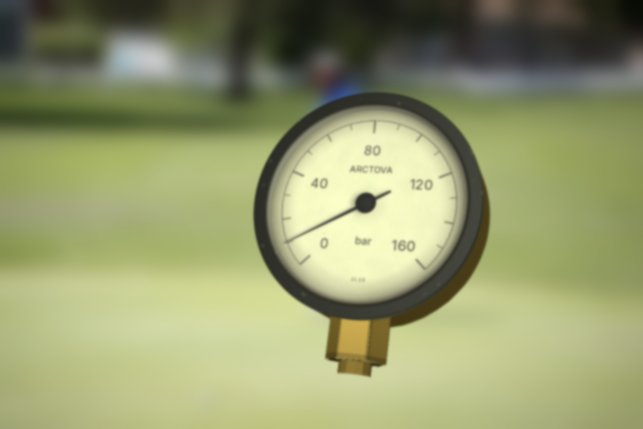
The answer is 10; bar
